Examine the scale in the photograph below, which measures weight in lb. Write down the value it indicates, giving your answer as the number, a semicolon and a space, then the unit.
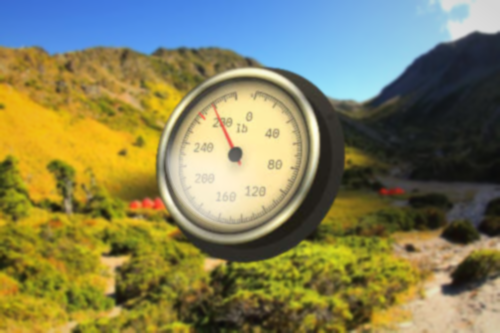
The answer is 280; lb
